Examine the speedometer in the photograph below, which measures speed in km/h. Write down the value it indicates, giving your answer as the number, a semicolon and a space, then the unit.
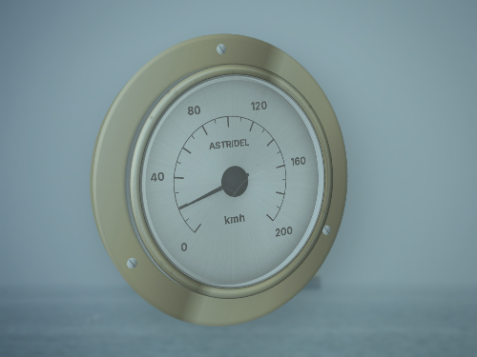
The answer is 20; km/h
